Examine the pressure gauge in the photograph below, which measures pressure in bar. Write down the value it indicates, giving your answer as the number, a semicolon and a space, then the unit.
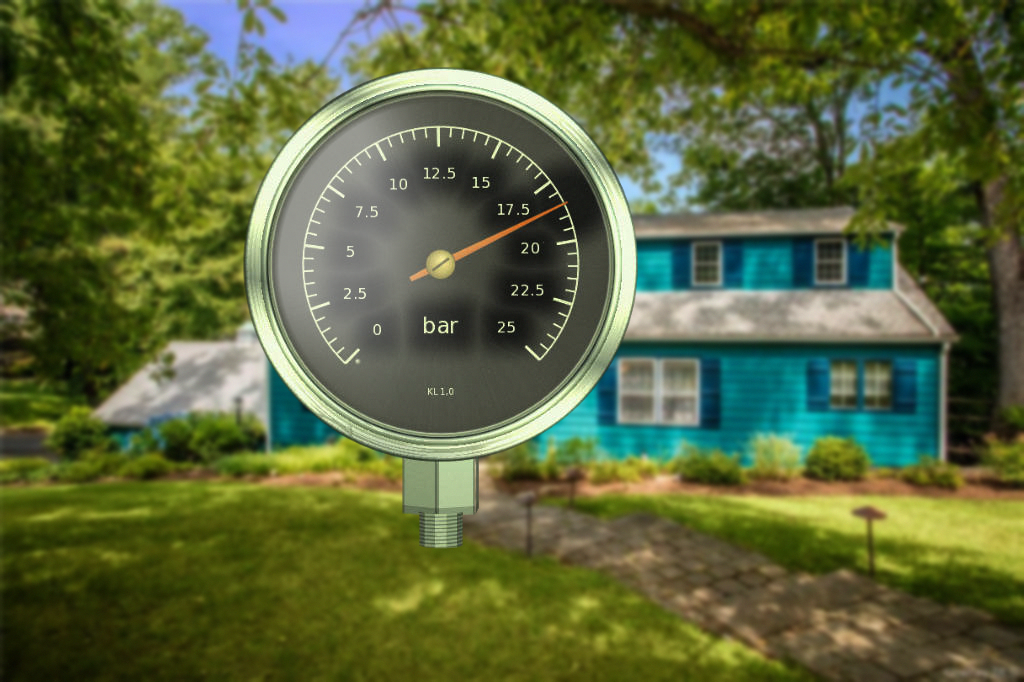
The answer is 18.5; bar
